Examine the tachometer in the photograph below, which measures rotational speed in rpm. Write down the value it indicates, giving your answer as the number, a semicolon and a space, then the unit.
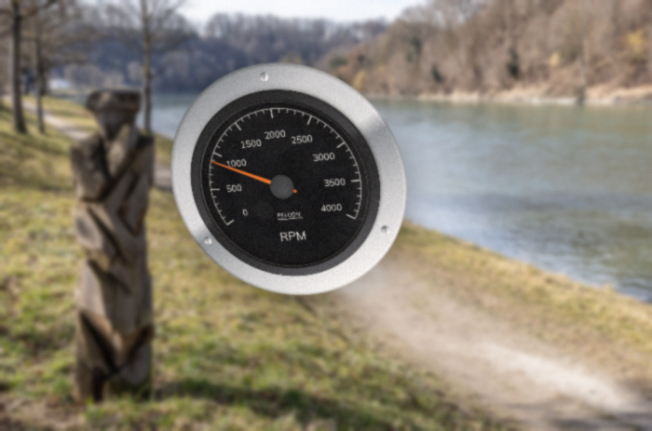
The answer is 900; rpm
